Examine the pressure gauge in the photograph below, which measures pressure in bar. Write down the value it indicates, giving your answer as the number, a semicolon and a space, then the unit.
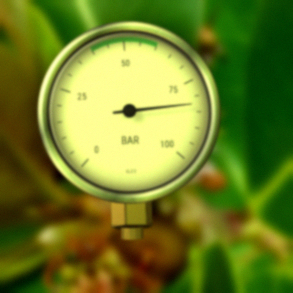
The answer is 82.5; bar
